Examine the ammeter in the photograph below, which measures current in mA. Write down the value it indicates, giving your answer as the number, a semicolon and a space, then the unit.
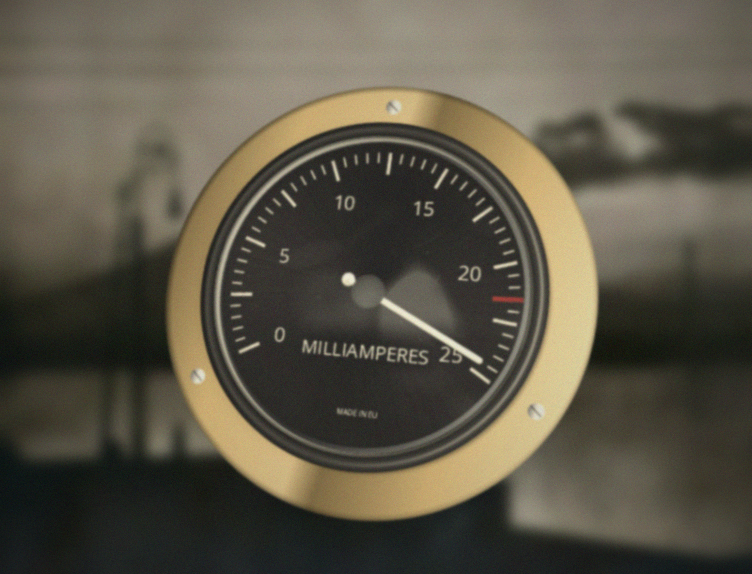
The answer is 24.5; mA
